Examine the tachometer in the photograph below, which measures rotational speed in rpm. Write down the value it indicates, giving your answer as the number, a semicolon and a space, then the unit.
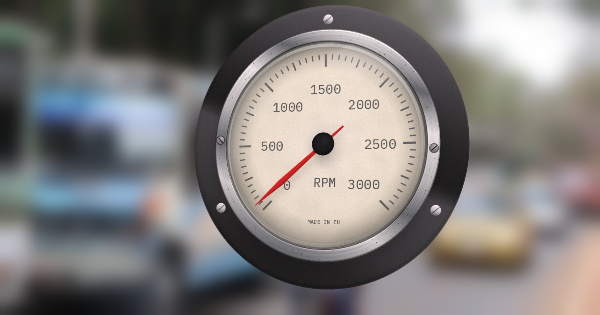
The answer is 50; rpm
